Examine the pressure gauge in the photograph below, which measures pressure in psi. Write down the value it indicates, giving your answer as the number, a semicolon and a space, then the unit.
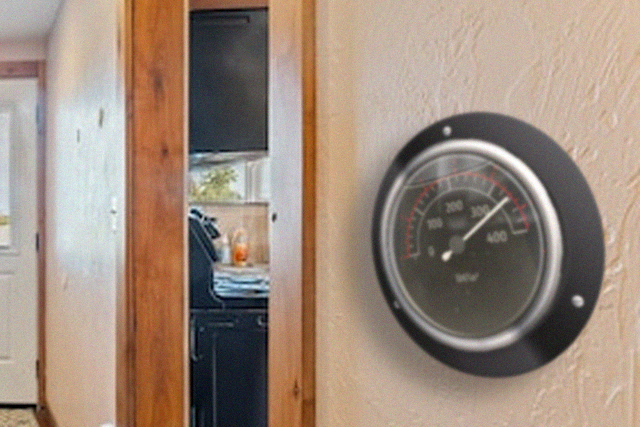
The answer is 340; psi
